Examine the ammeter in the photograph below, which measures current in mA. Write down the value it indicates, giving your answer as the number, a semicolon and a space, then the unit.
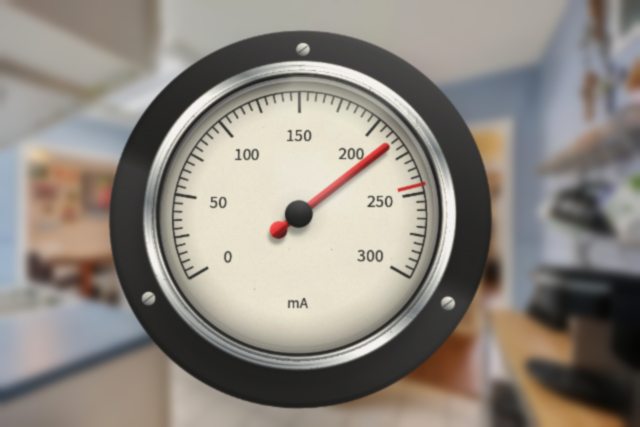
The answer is 215; mA
